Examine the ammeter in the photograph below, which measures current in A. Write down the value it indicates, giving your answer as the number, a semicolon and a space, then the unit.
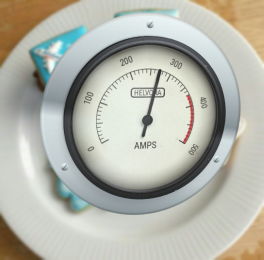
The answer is 270; A
